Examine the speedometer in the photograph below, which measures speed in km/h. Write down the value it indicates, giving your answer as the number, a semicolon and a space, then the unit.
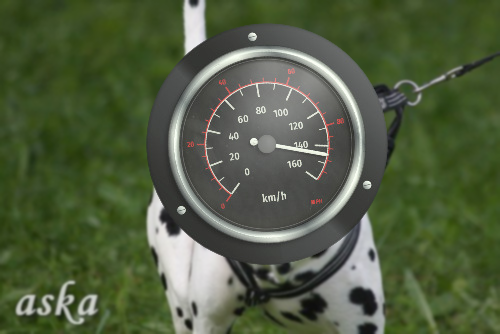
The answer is 145; km/h
